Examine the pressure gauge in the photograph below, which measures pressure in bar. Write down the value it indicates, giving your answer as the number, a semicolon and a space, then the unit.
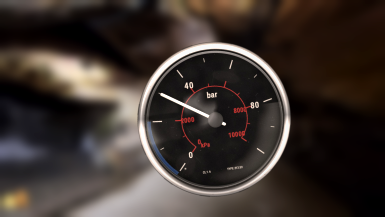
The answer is 30; bar
